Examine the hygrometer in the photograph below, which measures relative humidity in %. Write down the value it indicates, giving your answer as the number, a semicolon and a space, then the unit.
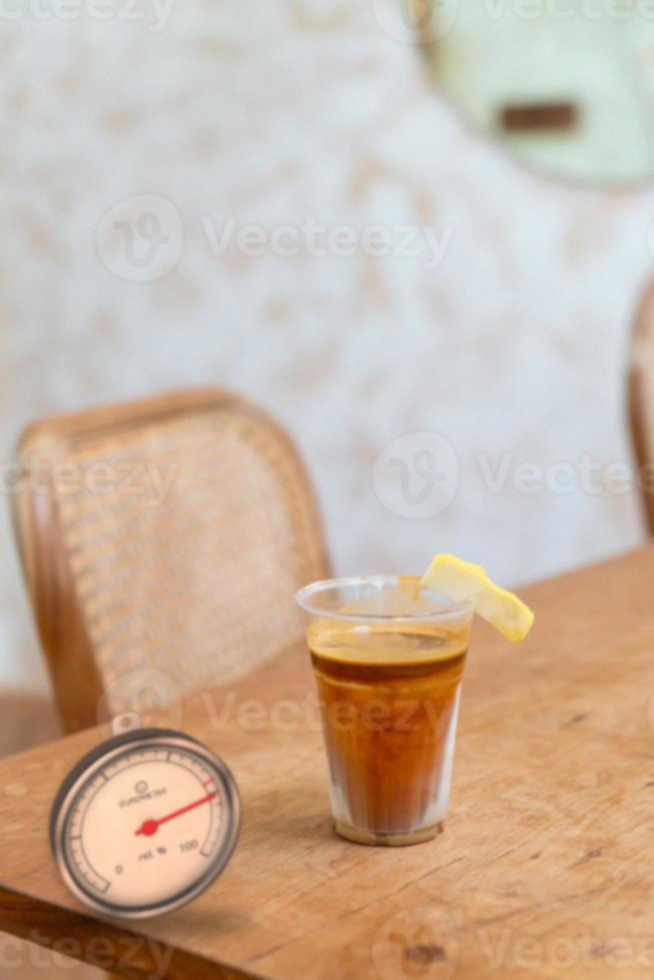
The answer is 80; %
